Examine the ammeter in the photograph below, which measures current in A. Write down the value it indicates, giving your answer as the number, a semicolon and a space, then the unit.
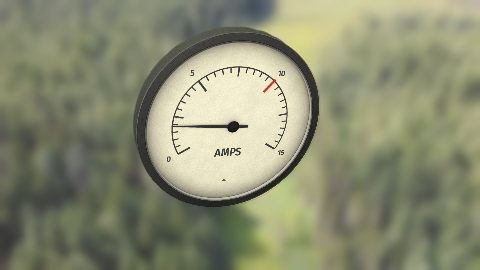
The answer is 2; A
